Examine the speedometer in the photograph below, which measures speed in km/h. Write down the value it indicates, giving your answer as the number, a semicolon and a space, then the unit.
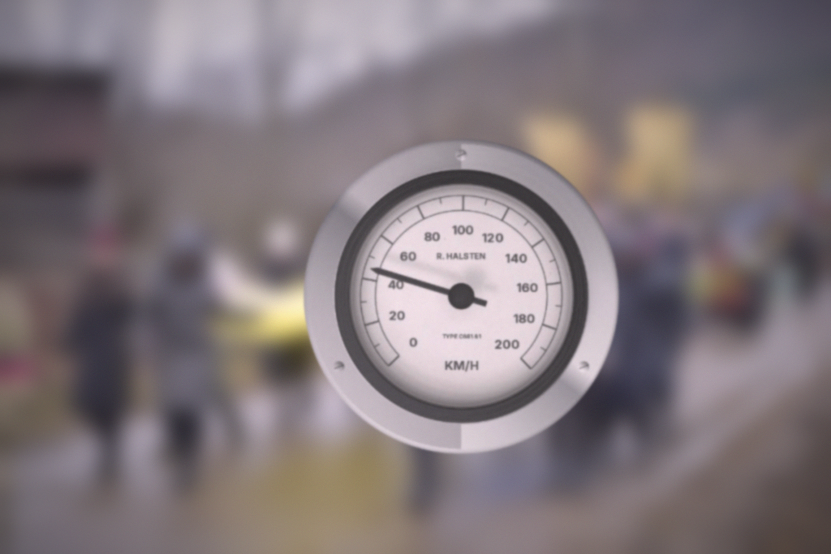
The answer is 45; km/h
